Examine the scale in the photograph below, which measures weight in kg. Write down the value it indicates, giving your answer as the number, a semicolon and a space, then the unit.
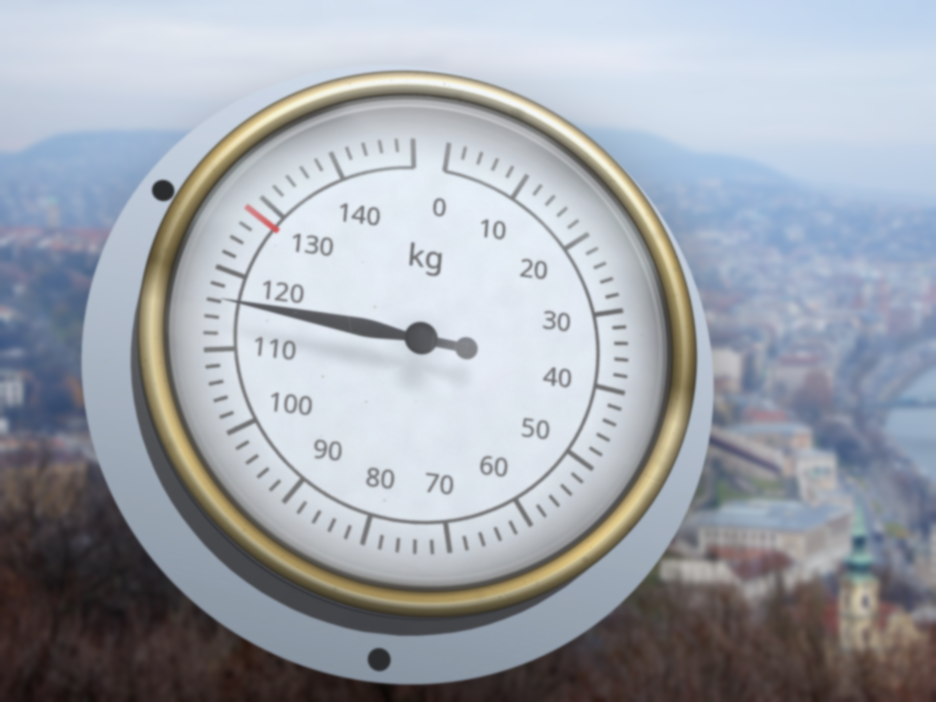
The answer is 116; kg
